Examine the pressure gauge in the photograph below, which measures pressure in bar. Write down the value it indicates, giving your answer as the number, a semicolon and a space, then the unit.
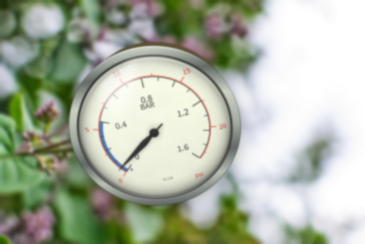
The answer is 0.05; bar
